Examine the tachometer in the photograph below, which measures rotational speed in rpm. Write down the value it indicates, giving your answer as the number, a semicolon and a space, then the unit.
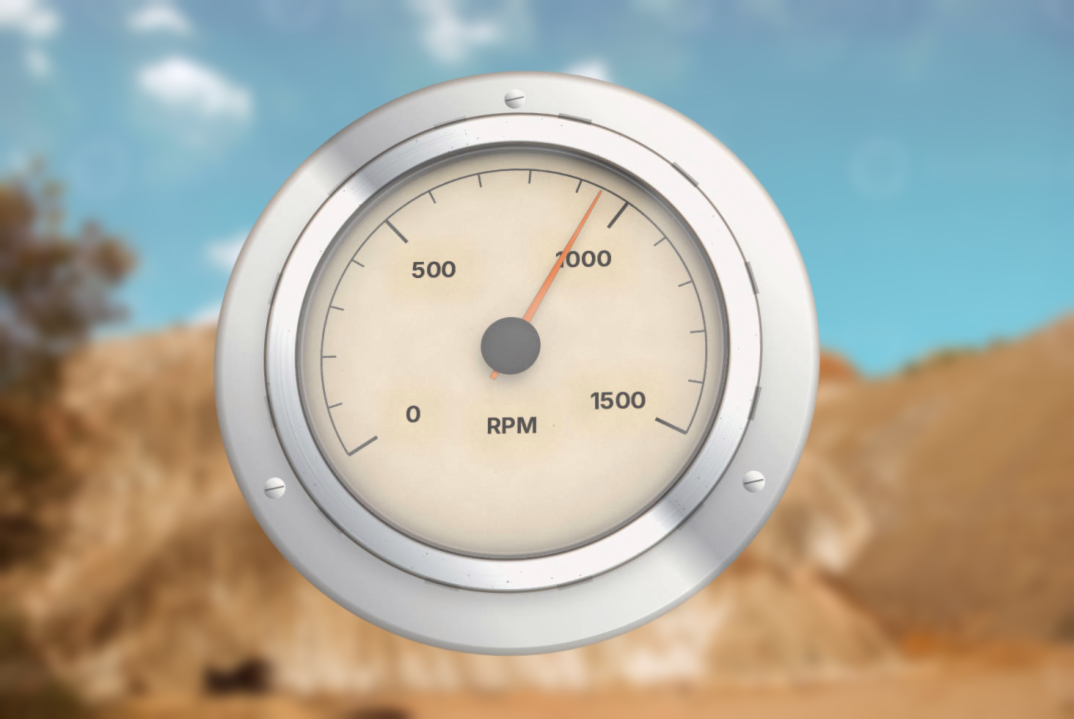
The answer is 950; rpm
